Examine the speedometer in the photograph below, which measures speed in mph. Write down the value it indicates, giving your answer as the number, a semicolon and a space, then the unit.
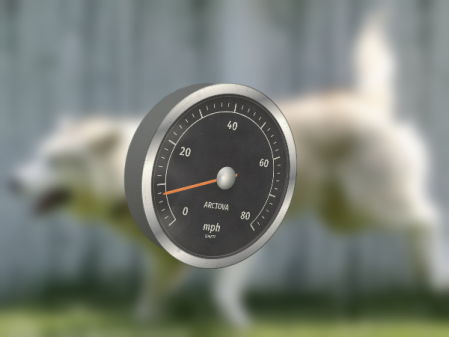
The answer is 8; mph
